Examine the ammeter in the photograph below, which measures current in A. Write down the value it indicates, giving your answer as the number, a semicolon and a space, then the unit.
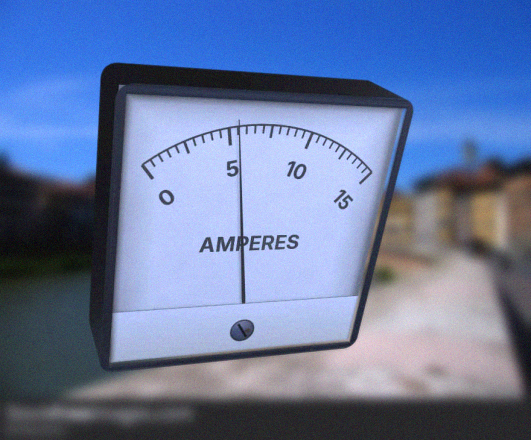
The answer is 5.5; A
